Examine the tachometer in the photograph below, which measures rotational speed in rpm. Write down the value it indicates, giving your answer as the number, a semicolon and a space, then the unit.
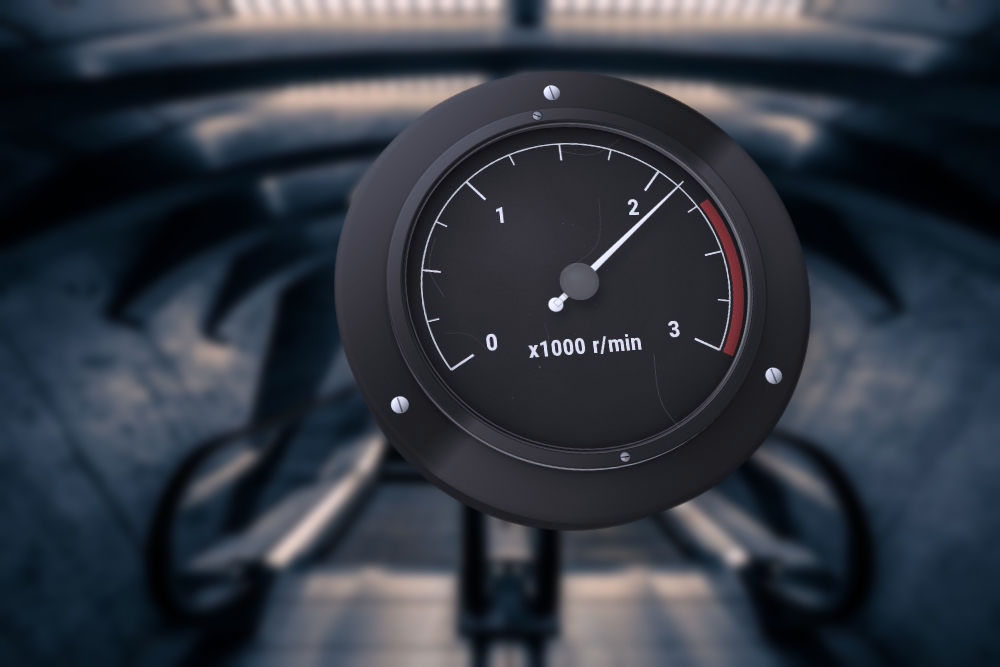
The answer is 2125; rpm
